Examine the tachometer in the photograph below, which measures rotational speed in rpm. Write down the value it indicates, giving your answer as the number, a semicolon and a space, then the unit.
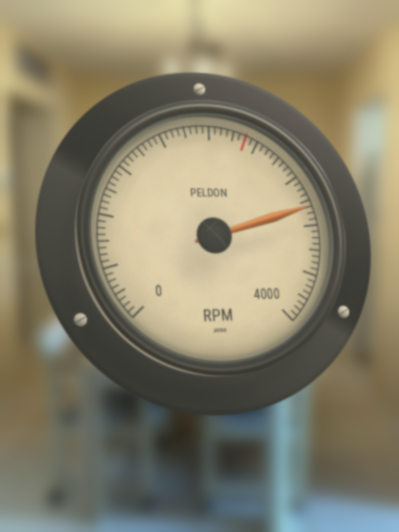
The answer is 3050; rpm
